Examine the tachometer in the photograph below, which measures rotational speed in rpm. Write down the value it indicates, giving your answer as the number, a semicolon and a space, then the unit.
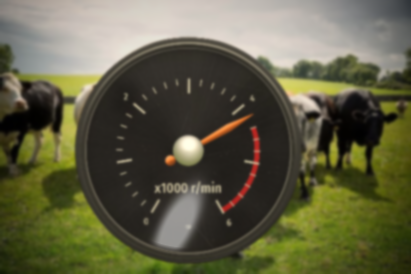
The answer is 4200; rpm
